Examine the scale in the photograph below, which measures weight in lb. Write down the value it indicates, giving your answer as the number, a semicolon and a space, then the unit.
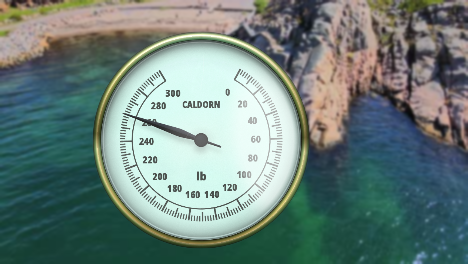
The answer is 260; lb
